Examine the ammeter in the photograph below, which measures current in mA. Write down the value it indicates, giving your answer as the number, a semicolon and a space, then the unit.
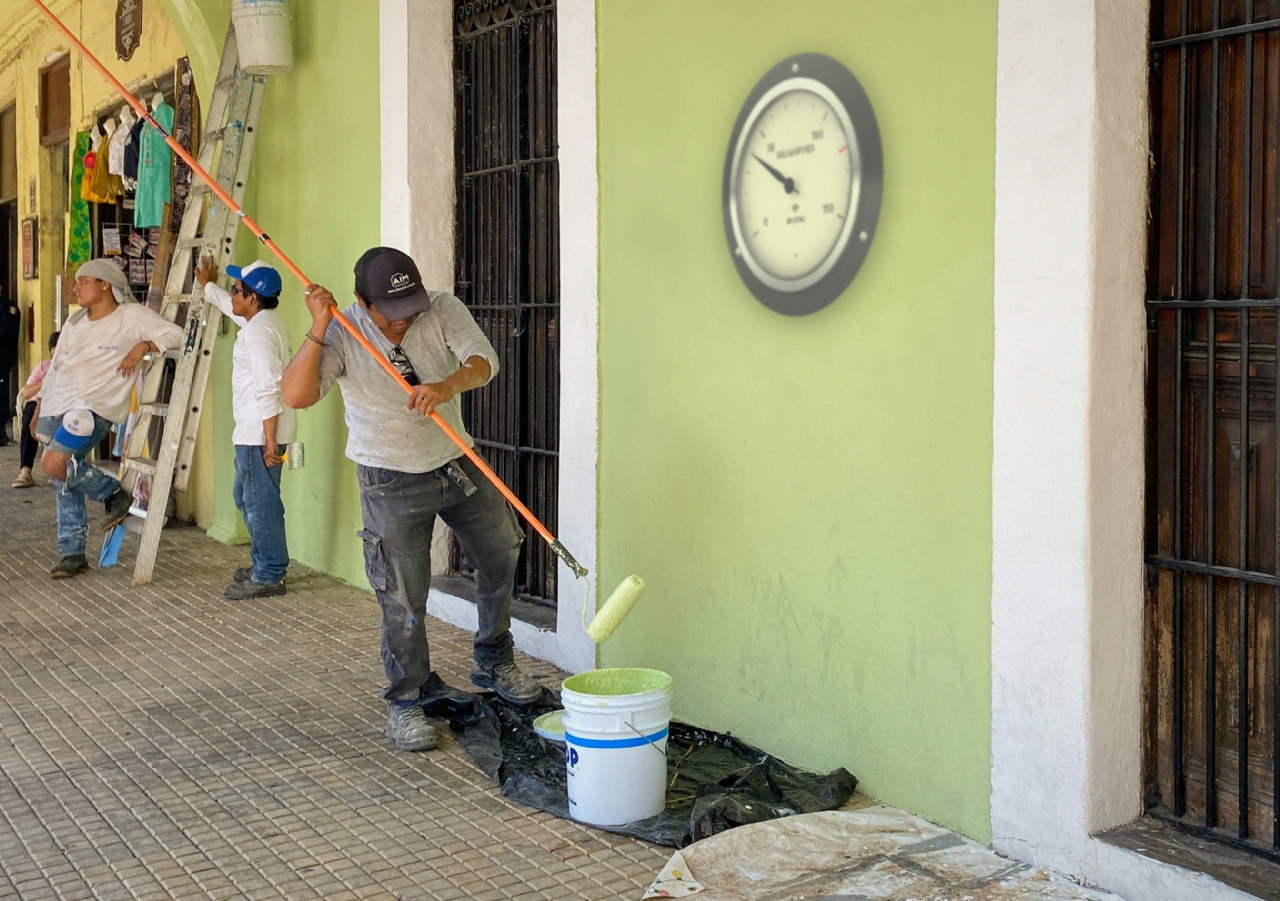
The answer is 40; mA
